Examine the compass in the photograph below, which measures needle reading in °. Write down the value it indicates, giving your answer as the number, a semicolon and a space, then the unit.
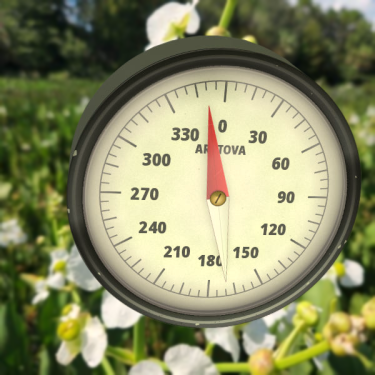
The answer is 350; °
